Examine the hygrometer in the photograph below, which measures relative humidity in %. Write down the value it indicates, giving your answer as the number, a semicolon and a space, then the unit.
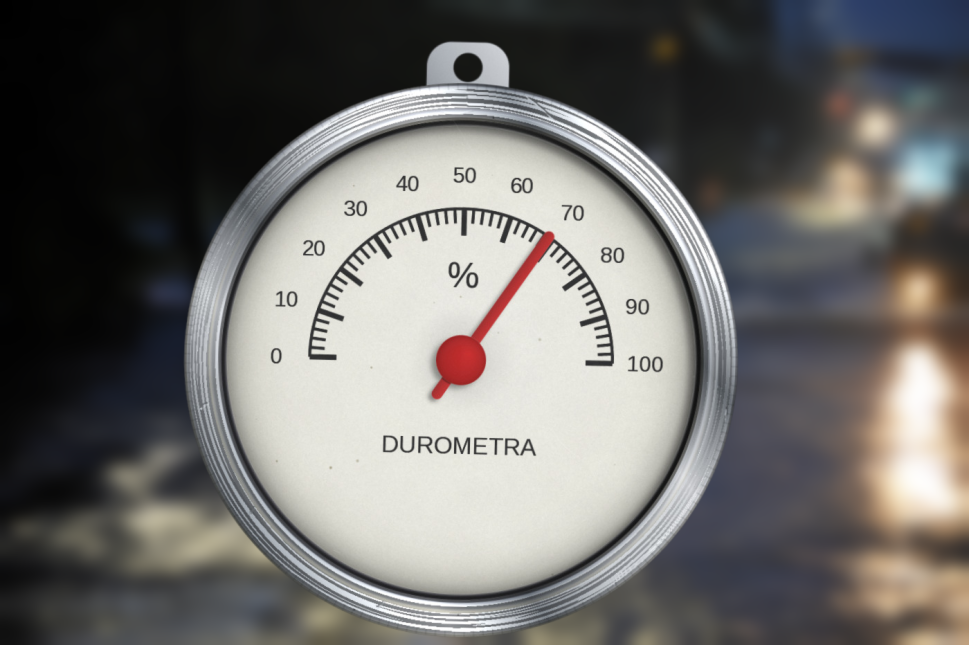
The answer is 69; %
